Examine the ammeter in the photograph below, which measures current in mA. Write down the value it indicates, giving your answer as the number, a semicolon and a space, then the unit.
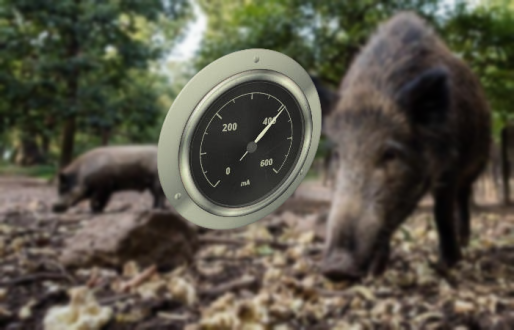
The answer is 400; mA
